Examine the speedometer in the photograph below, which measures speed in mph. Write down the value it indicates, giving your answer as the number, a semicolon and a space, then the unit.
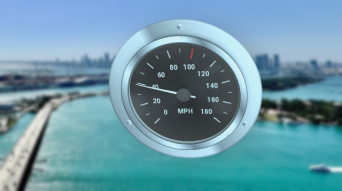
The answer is 40; mph
